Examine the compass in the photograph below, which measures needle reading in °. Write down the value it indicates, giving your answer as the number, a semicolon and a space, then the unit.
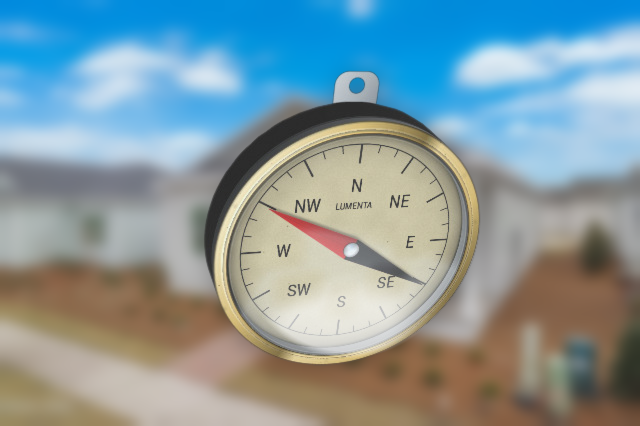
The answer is 300; °
